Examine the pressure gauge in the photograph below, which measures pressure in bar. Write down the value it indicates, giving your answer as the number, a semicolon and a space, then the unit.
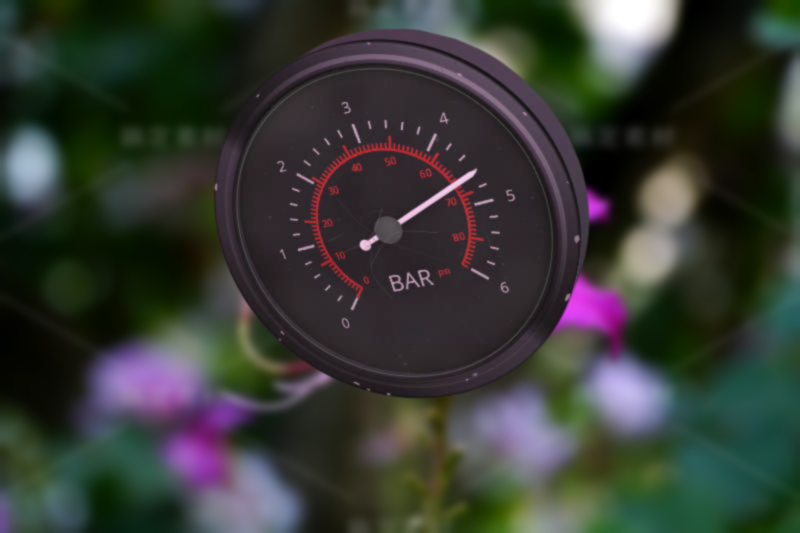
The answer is 4.6; bar
